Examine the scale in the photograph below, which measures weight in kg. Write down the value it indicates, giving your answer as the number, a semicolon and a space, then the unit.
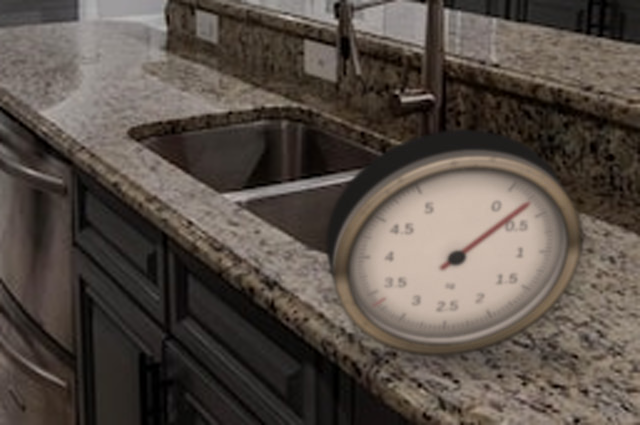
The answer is 0.25; kg
